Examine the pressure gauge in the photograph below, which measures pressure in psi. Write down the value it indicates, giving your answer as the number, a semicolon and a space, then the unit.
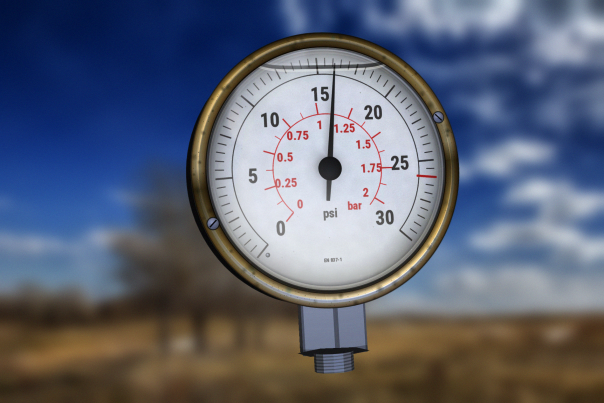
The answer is 16; psi
